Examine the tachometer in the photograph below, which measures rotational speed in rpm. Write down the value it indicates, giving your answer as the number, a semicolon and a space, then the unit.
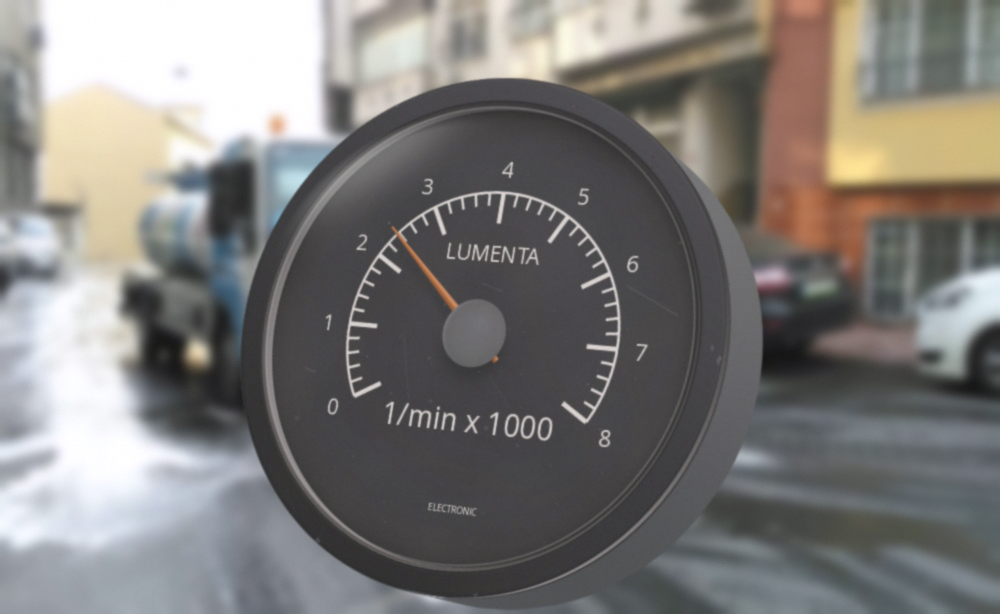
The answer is 2400; rpm
